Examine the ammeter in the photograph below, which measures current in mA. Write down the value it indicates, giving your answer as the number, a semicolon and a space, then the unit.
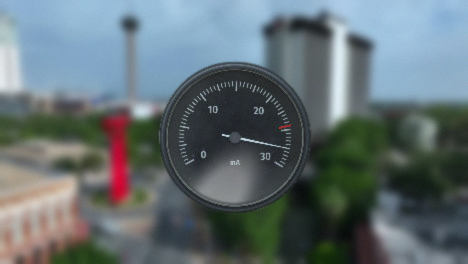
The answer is 27.5; mA
